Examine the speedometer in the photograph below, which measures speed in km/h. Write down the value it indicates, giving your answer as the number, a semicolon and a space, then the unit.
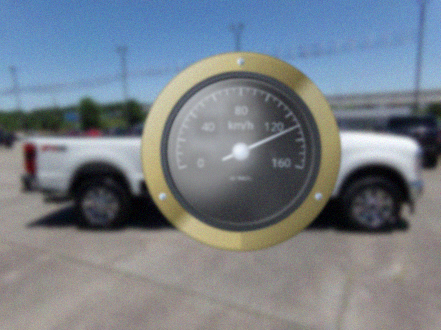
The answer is 130; km/h
